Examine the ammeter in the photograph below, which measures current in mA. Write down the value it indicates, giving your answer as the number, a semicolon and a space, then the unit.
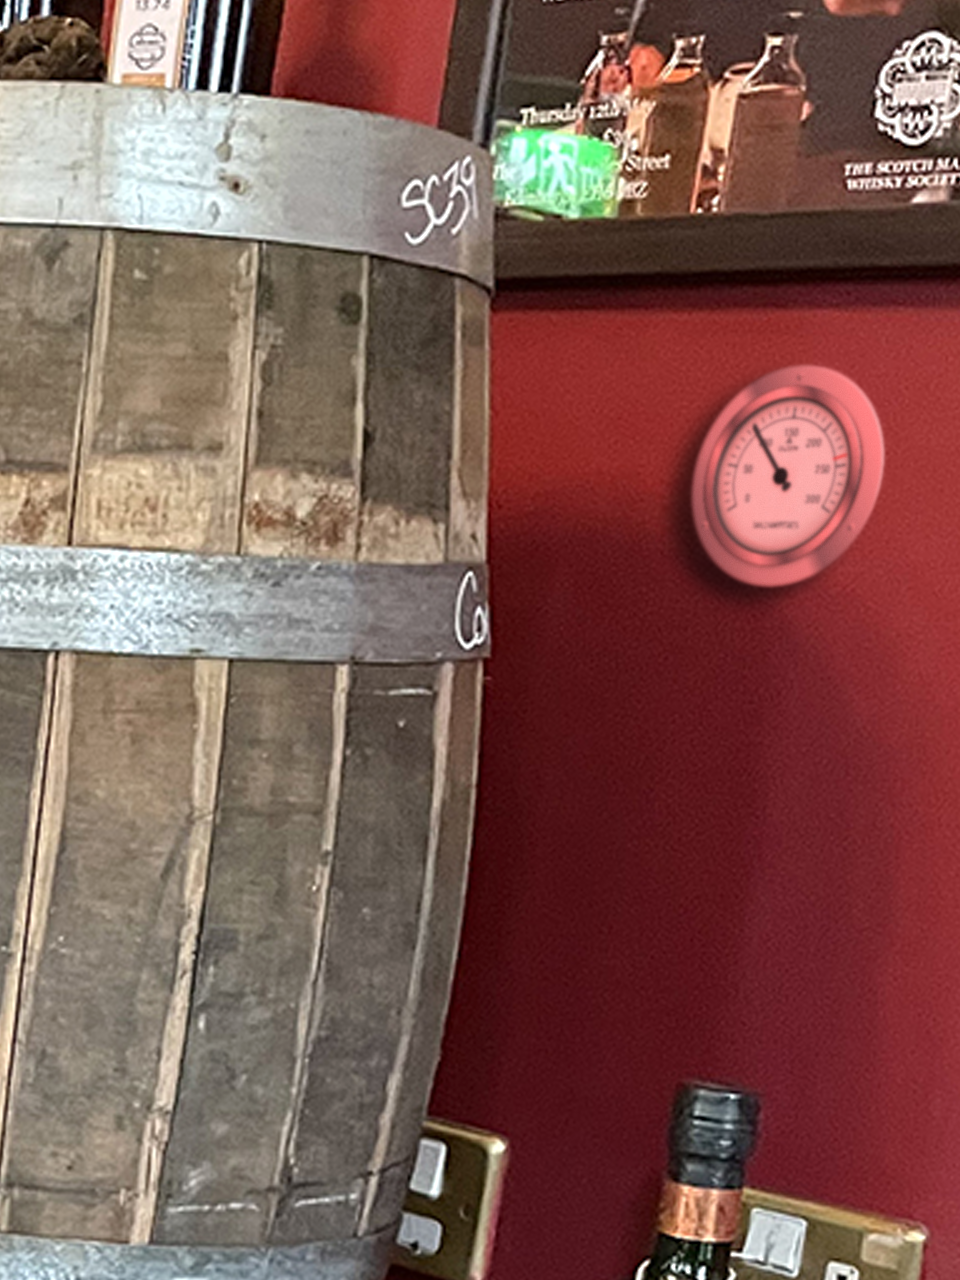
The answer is 100; mA
